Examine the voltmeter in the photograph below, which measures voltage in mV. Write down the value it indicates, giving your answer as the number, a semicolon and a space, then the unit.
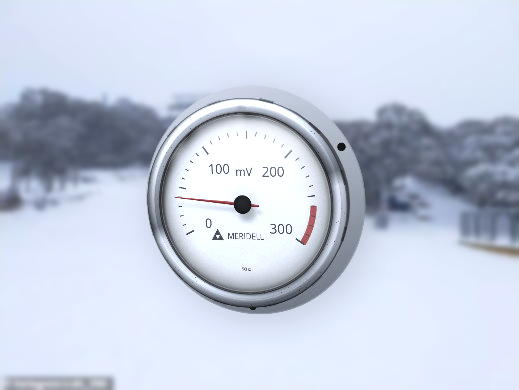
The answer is 40; mV
